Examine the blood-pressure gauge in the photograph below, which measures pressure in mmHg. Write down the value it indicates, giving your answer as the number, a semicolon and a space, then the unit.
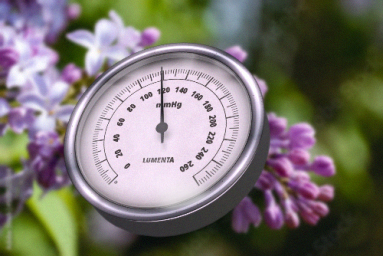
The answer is 120; mmHg
